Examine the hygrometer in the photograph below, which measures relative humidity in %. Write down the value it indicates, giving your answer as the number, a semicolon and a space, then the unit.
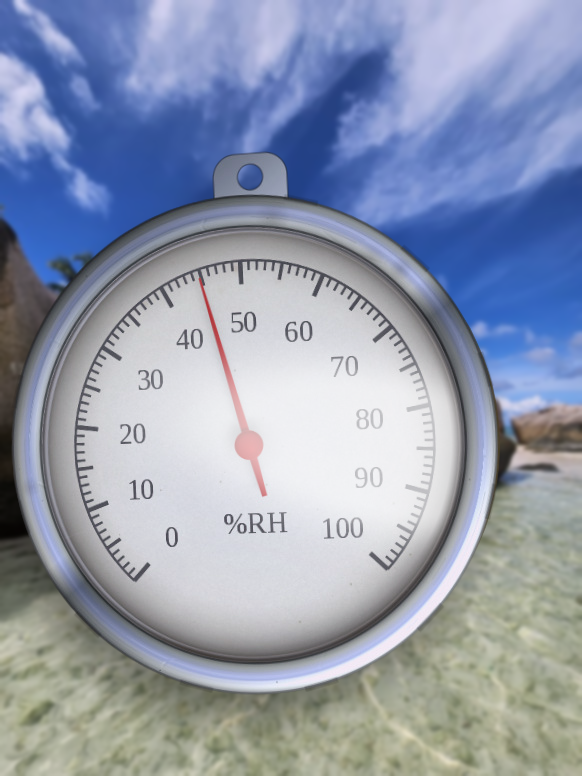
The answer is 45; %
